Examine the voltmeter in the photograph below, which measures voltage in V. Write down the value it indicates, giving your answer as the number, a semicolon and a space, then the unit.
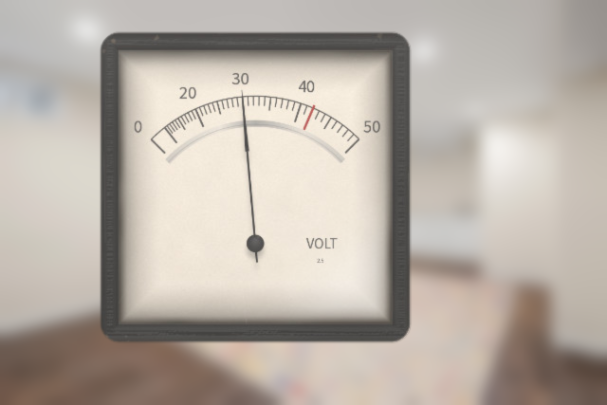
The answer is 30; V
